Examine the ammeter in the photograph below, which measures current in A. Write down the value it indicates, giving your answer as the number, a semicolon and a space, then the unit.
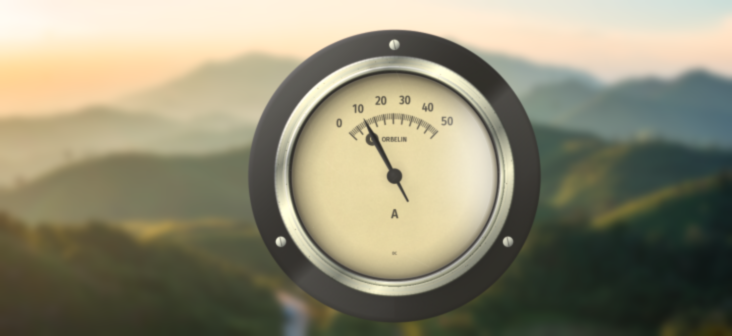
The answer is 10; A
